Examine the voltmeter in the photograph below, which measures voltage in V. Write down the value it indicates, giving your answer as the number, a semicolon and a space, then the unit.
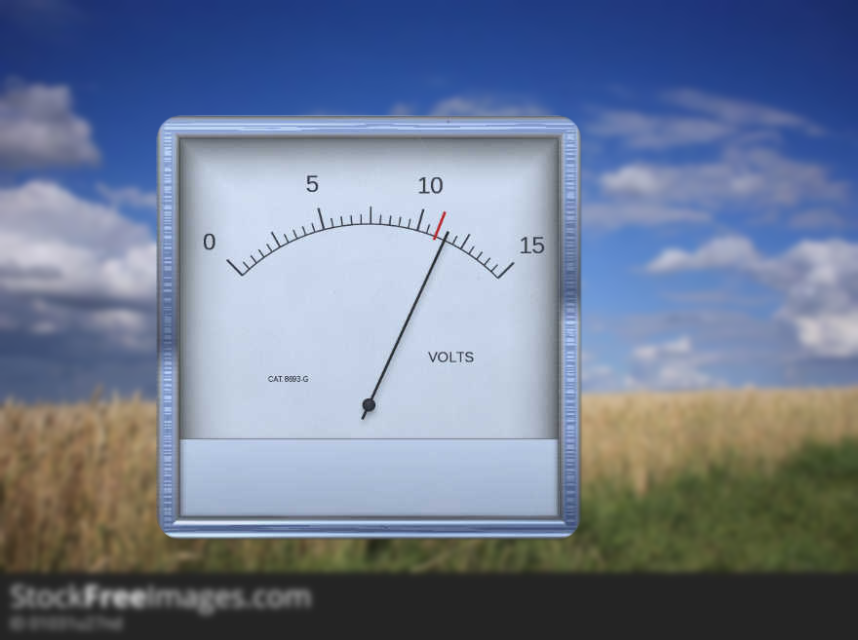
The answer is 11.5; V
